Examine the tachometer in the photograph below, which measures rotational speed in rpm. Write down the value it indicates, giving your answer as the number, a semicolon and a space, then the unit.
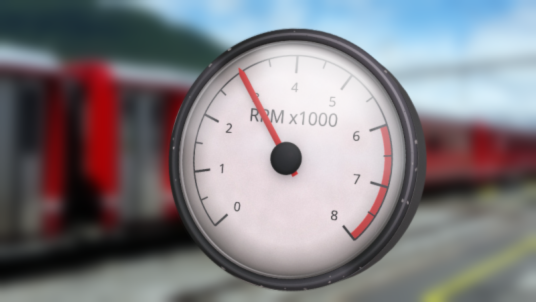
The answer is 3000; rpm
